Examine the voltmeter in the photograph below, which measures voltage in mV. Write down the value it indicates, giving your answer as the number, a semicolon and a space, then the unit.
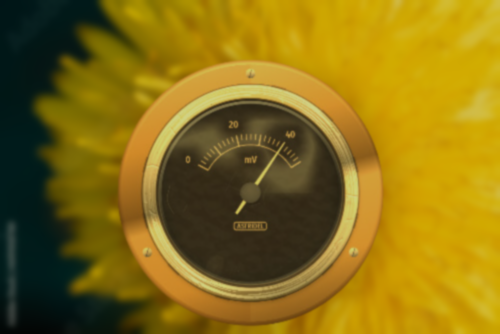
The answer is 40; mV
